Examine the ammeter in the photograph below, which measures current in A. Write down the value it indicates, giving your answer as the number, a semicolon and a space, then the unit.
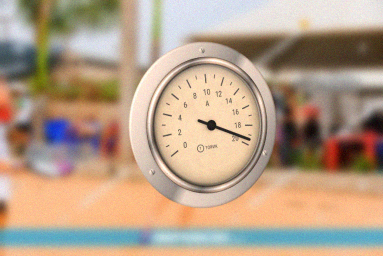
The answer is 19.5; A
